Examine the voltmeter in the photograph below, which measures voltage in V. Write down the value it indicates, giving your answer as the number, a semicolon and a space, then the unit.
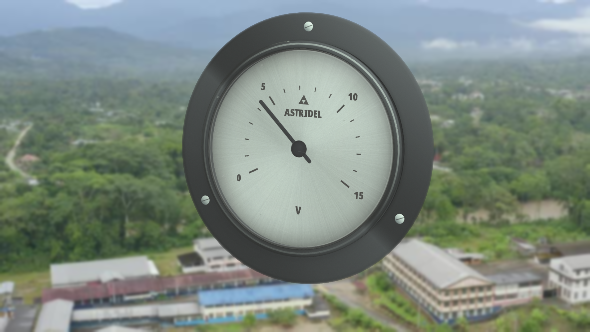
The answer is 4.5; V
